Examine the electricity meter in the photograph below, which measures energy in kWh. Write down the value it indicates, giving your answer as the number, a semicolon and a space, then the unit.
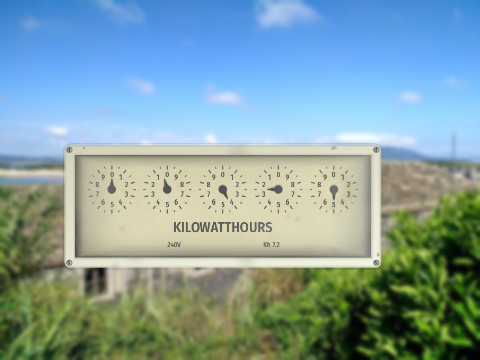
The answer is 425; kWh
